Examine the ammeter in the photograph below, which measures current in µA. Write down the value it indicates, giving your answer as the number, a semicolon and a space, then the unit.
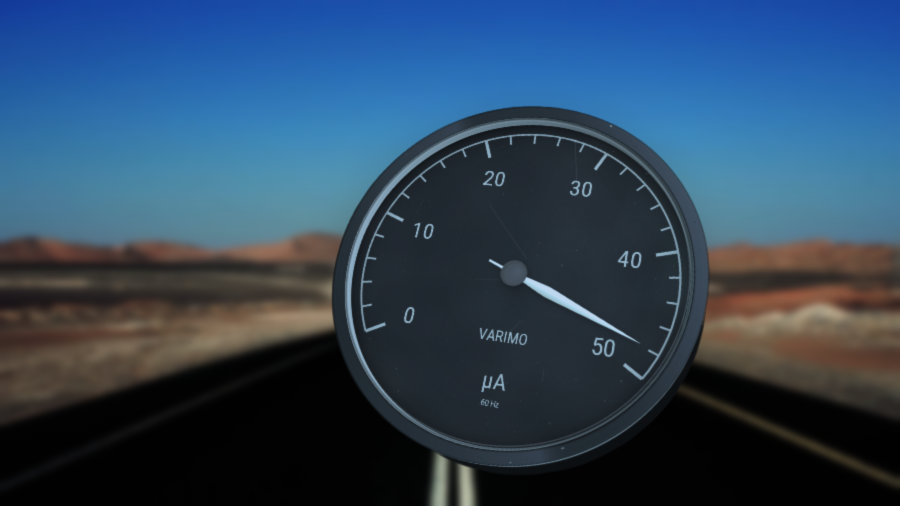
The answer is 48; µA
